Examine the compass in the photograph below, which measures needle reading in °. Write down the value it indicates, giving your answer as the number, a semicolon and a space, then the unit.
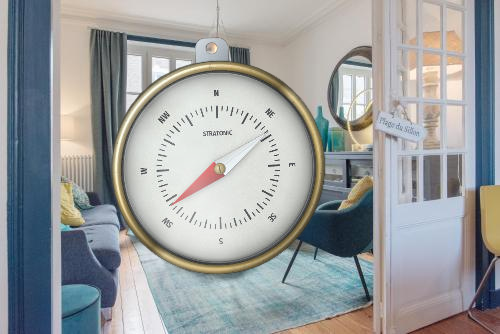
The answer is 235; °
